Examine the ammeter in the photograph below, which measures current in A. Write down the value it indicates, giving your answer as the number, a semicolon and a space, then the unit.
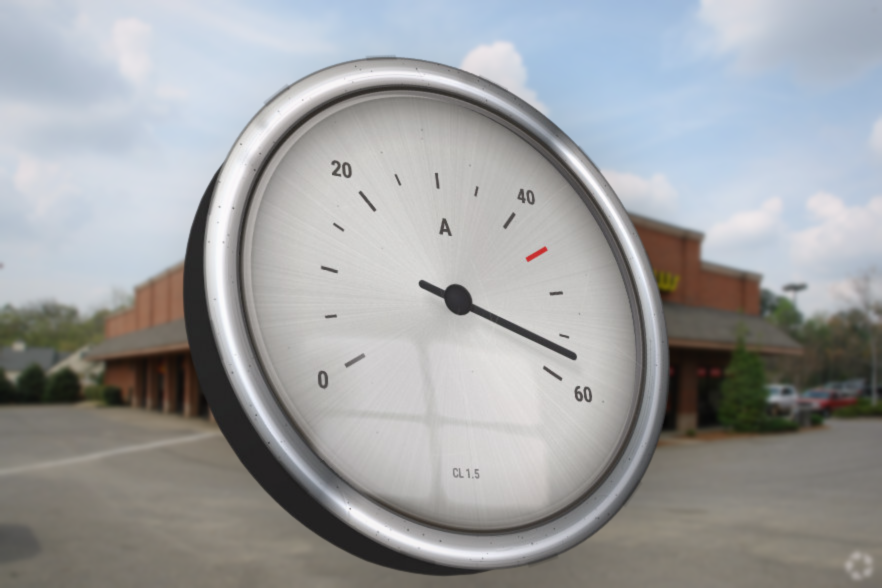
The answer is 57.5; A
